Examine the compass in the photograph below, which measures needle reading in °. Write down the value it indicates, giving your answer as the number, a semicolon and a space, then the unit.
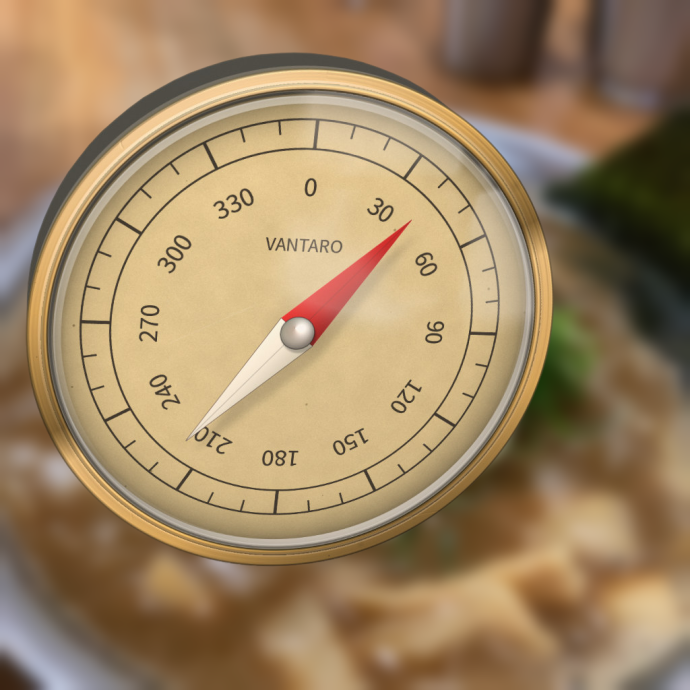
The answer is 40; °
